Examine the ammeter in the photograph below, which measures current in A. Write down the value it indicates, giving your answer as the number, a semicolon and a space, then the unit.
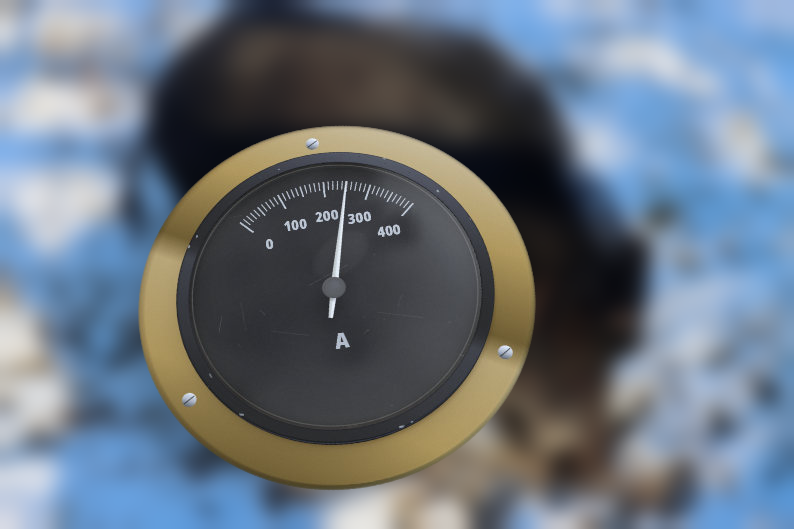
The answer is 250; A
